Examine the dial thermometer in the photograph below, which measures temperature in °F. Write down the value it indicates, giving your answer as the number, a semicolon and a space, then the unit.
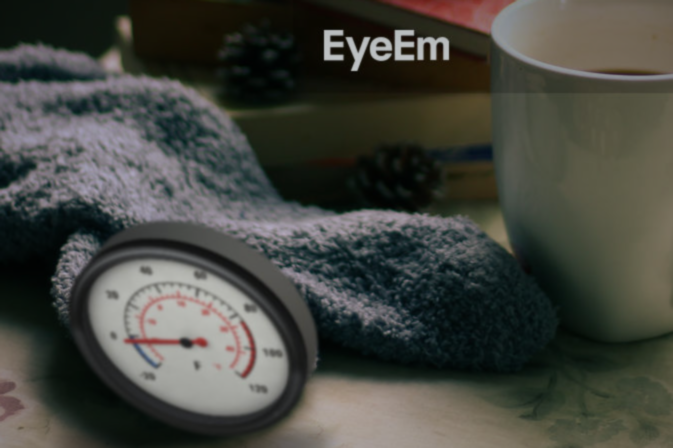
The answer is 0; °F
